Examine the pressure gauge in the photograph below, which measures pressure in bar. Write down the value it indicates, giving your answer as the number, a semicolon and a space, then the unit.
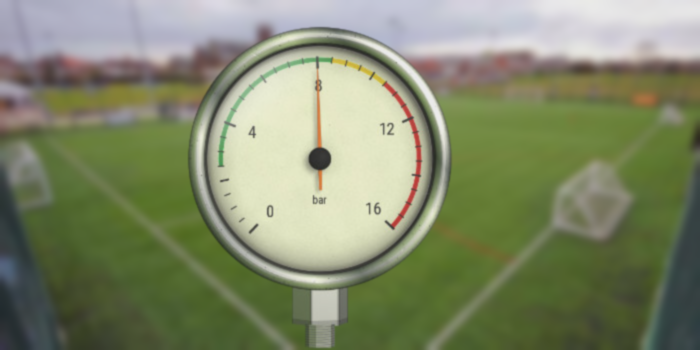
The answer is 8; bar
